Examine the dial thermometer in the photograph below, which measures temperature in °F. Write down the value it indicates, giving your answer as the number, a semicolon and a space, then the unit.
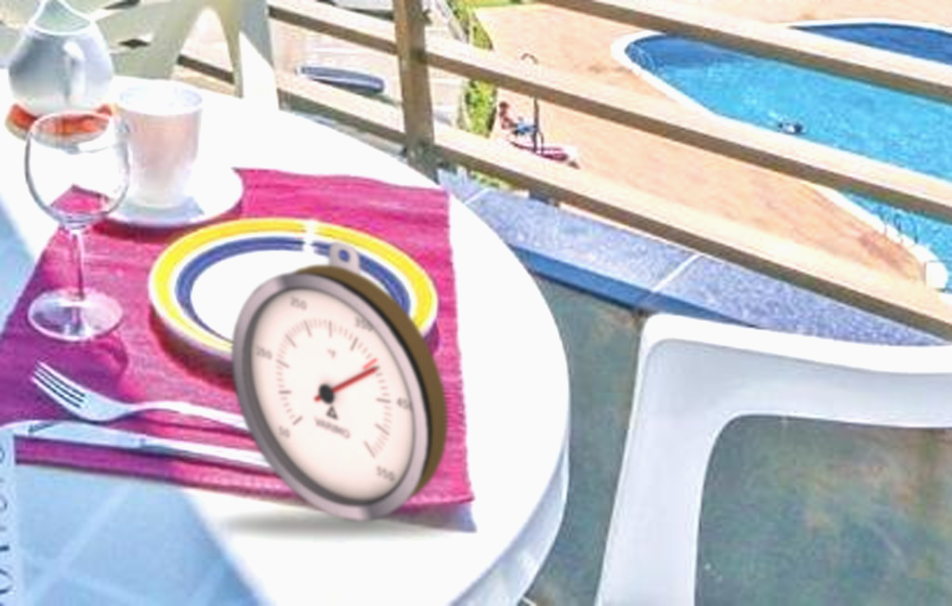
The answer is 400; °F
